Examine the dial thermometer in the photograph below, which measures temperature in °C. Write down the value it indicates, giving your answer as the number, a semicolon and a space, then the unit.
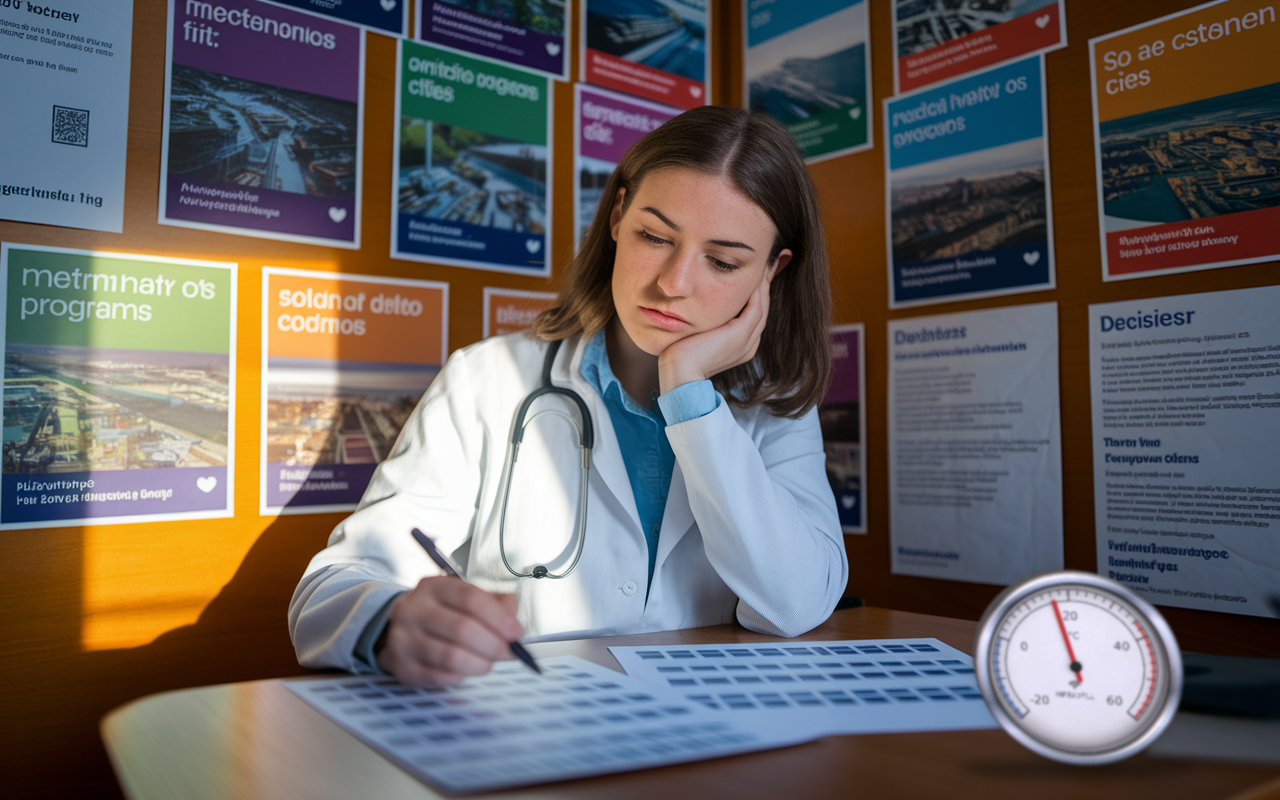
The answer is 16; °C
